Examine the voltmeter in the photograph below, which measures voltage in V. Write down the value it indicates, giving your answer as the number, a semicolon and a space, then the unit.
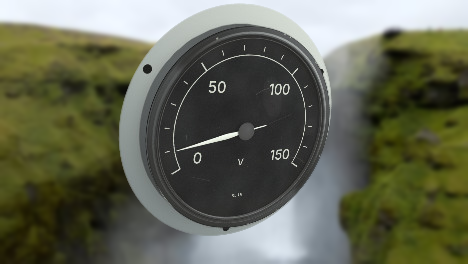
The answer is 10; V
